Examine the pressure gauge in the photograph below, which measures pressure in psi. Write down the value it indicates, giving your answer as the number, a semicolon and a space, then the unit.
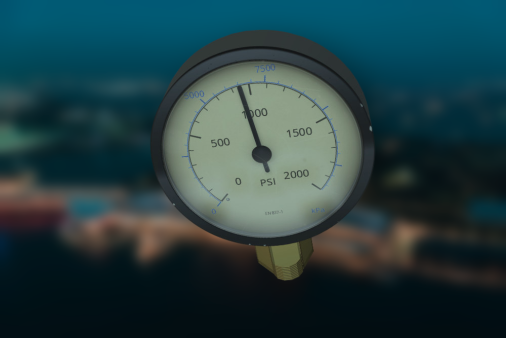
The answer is 950; psi
